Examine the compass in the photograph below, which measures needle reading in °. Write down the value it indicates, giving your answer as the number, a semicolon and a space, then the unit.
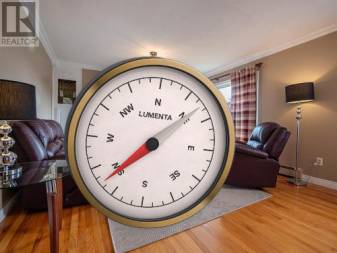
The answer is 225; °
